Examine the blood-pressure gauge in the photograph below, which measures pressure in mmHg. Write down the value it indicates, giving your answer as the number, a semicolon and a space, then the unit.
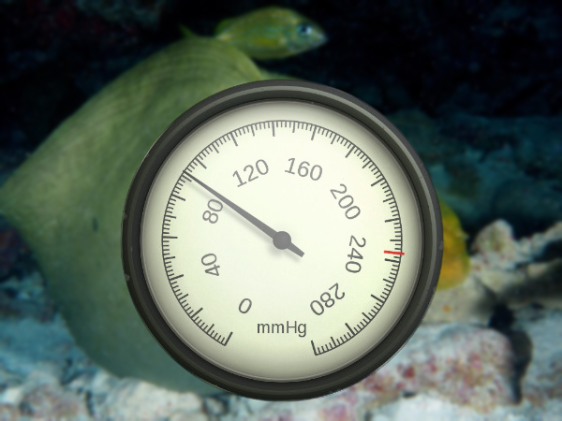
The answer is 92; mmHg
